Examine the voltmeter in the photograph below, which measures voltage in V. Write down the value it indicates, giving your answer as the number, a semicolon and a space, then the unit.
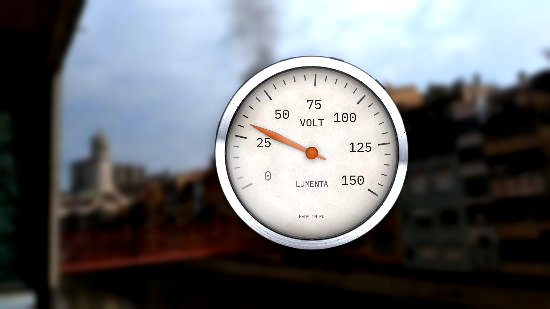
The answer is 32.5; V
